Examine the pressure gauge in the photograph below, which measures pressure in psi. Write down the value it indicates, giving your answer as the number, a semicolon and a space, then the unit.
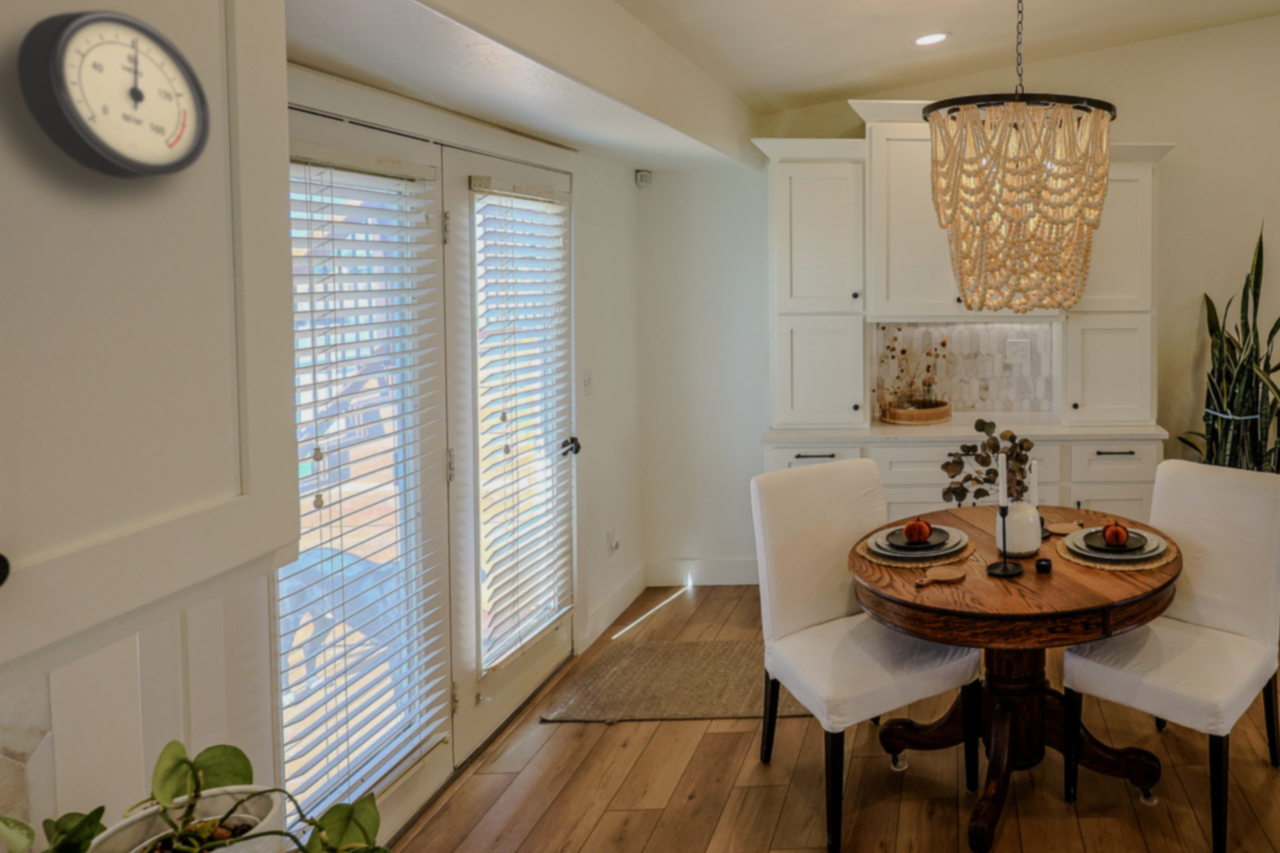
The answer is 80; psi
